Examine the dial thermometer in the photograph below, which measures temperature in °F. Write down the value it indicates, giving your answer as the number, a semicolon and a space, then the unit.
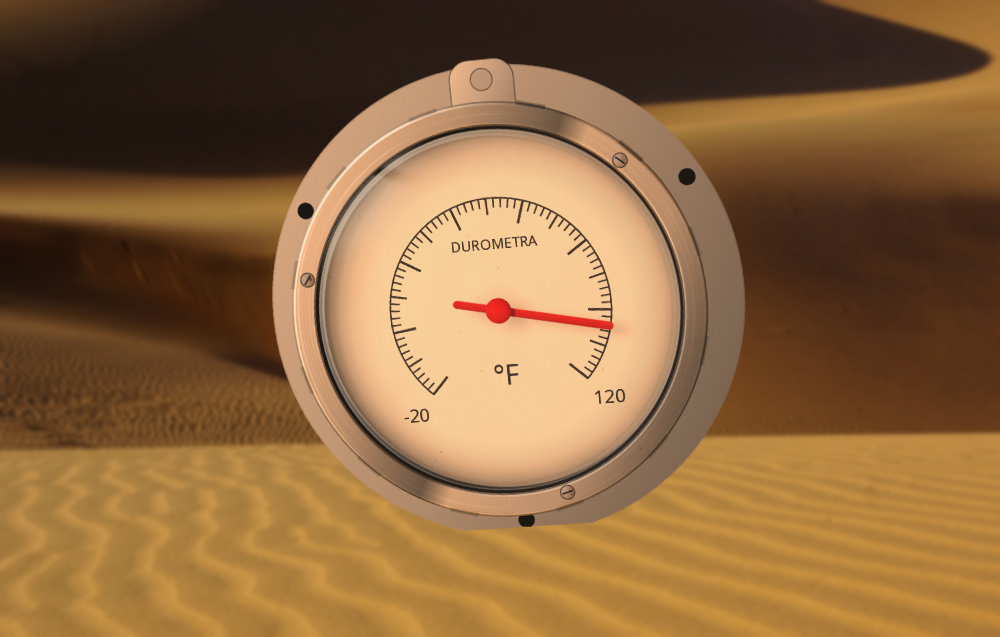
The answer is 104; °F
